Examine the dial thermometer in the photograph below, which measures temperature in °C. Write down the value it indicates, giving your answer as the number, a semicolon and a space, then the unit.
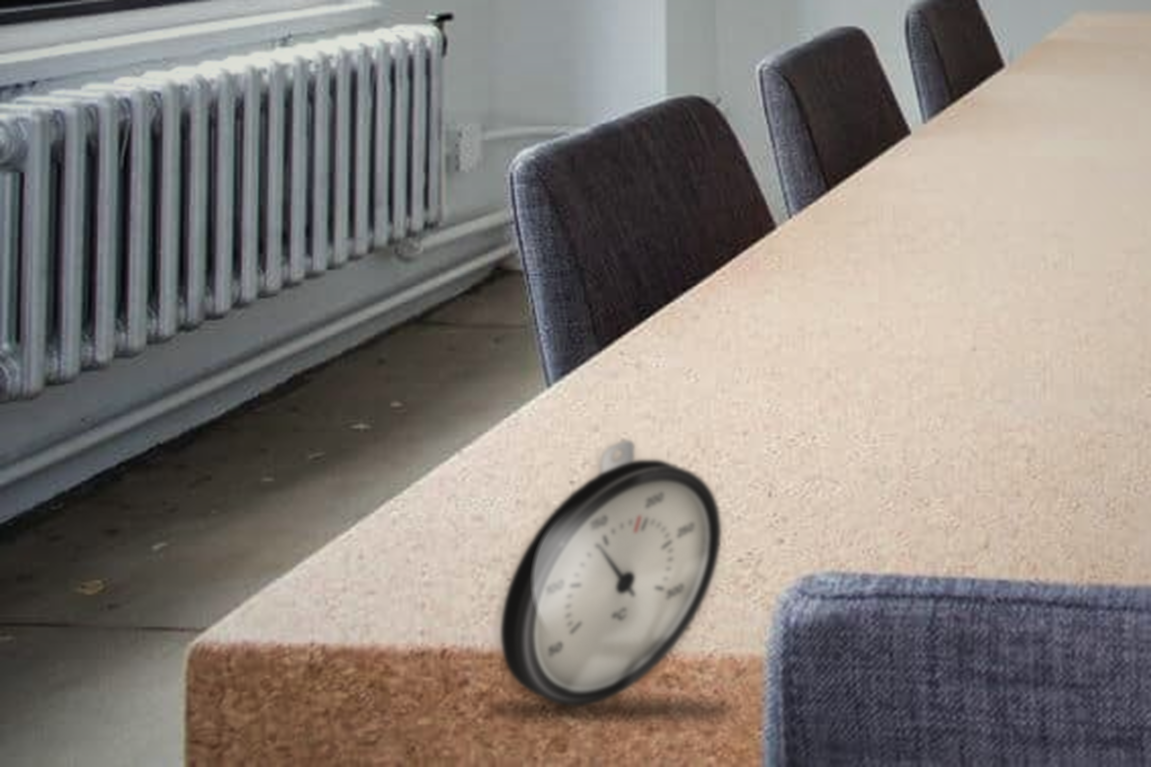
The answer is 140; °C
